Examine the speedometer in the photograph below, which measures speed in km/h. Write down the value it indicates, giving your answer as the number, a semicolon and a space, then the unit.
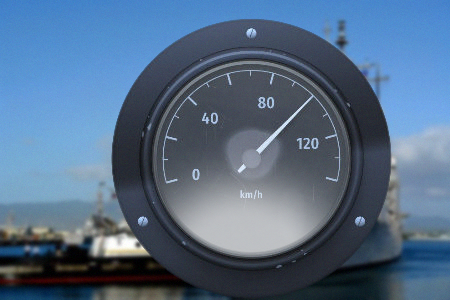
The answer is 100; km/h
